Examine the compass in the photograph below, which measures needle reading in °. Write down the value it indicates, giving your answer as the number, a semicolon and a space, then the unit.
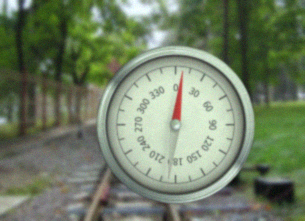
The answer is 7.5; °
